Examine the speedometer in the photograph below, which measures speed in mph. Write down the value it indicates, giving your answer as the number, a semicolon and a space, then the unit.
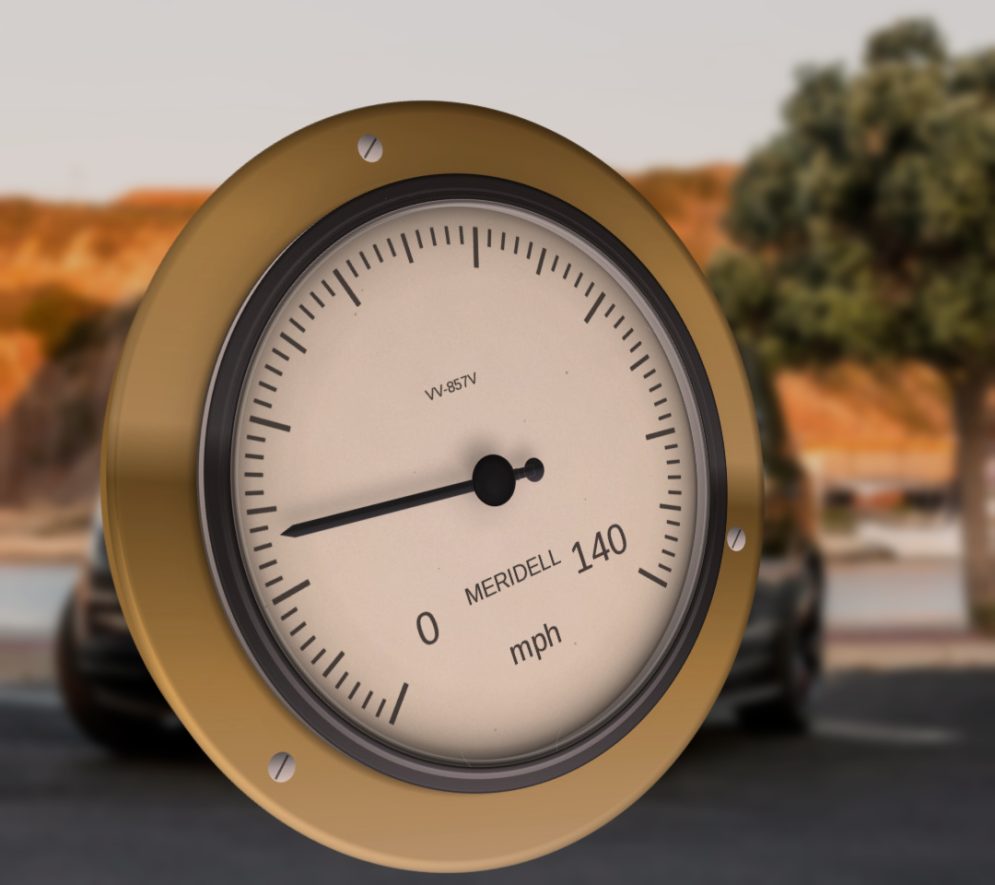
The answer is 27; mph
